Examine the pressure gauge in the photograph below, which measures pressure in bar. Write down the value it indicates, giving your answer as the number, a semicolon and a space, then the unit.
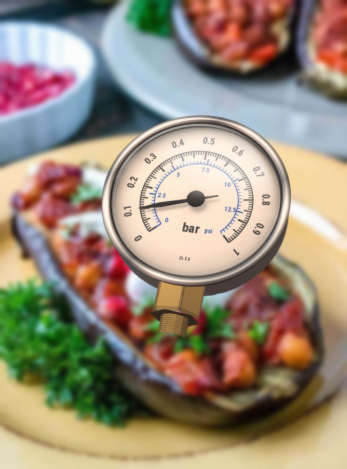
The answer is 0.1; bar
